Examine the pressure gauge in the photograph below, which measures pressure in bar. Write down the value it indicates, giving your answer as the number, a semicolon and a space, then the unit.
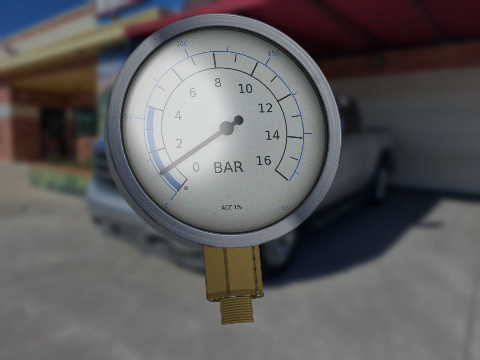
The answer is 1; bar
